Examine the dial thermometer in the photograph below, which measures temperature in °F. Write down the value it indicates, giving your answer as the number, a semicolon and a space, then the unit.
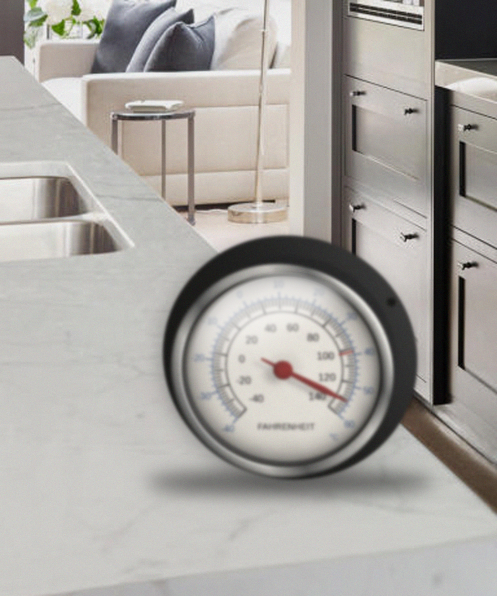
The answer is 130; °F
